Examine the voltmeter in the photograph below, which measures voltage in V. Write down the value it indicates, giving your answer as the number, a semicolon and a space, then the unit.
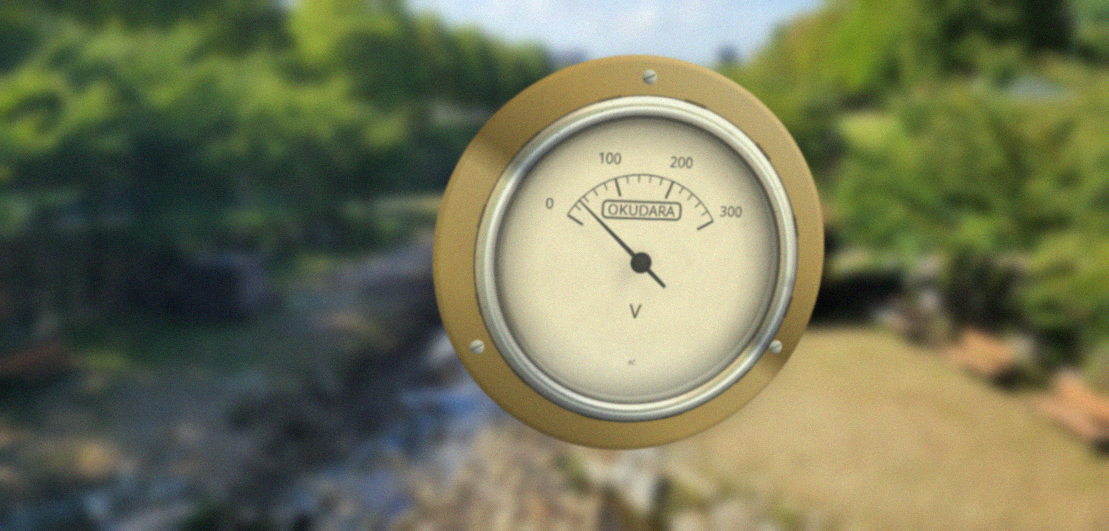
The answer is 30; V
